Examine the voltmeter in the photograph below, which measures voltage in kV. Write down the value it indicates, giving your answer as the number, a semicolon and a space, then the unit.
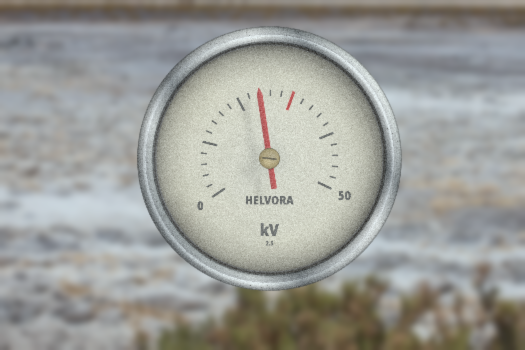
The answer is 24; kV
